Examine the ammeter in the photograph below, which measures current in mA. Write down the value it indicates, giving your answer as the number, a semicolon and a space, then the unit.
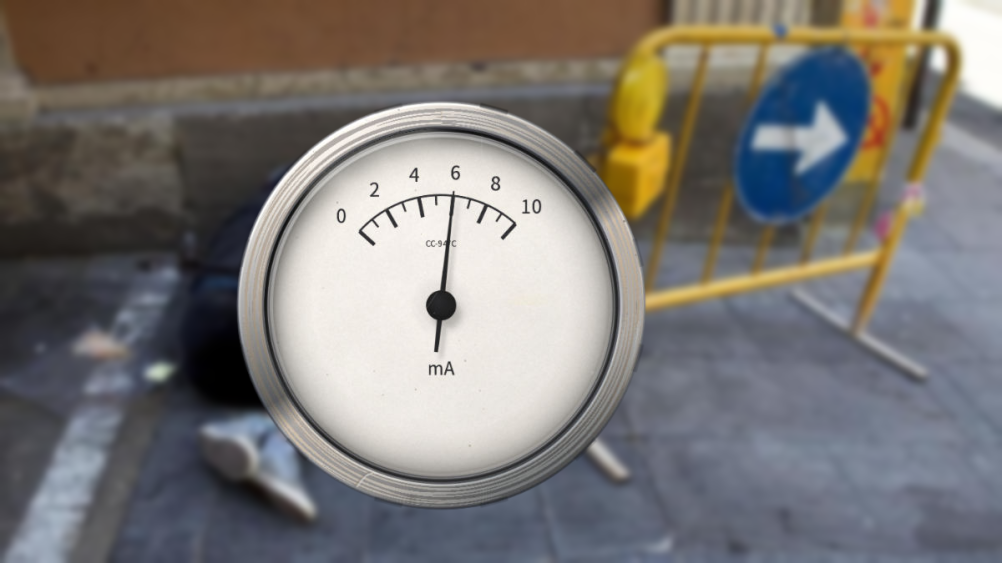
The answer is 6; mA
